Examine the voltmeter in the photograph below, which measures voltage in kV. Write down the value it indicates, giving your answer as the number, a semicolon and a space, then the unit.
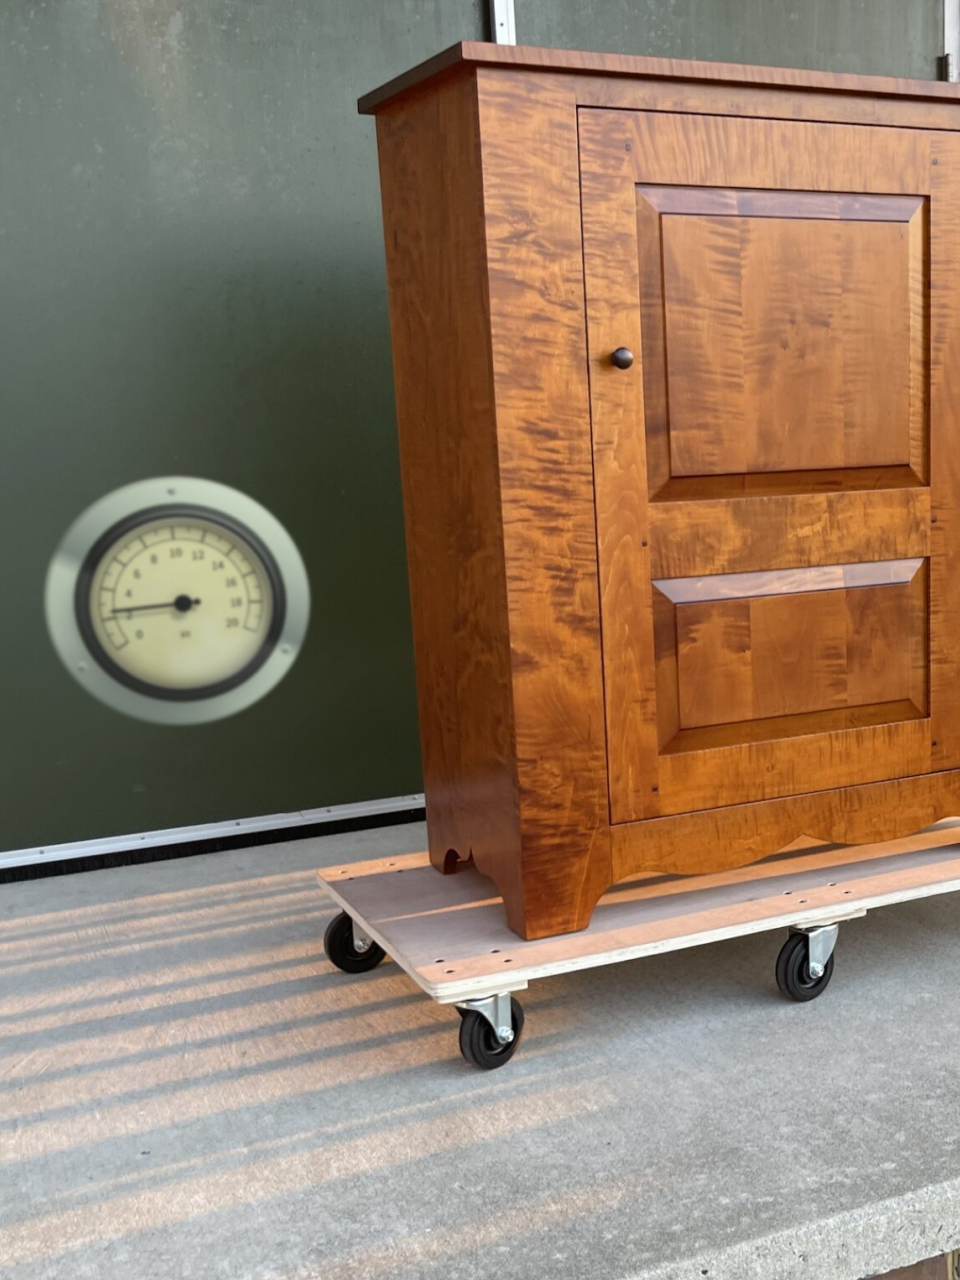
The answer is 2.5; kV
